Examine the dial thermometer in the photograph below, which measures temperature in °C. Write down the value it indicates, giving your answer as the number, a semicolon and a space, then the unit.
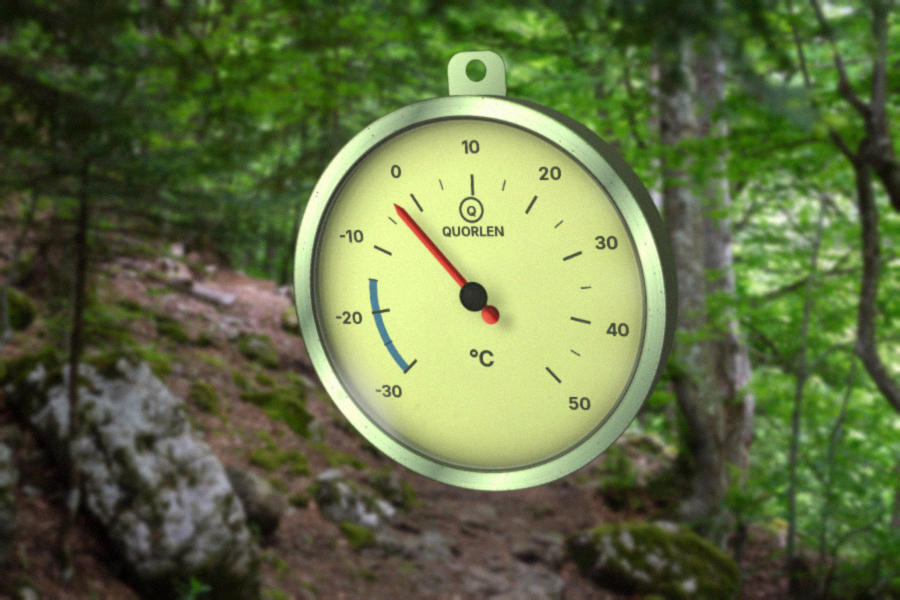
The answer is -2.5; °C
